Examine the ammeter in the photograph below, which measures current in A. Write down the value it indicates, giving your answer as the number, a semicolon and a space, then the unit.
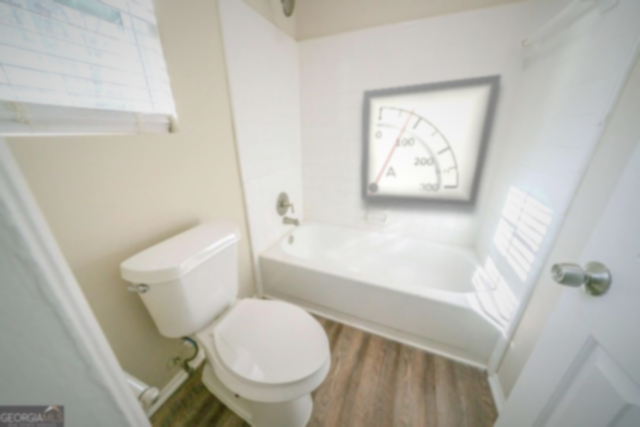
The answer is 75; A
